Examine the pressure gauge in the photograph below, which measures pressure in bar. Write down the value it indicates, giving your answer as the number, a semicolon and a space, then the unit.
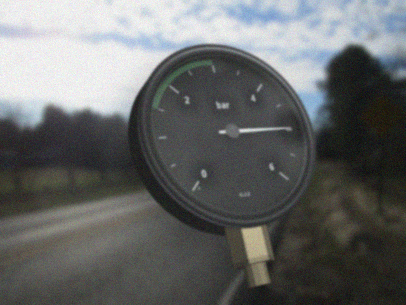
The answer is 5; bar
